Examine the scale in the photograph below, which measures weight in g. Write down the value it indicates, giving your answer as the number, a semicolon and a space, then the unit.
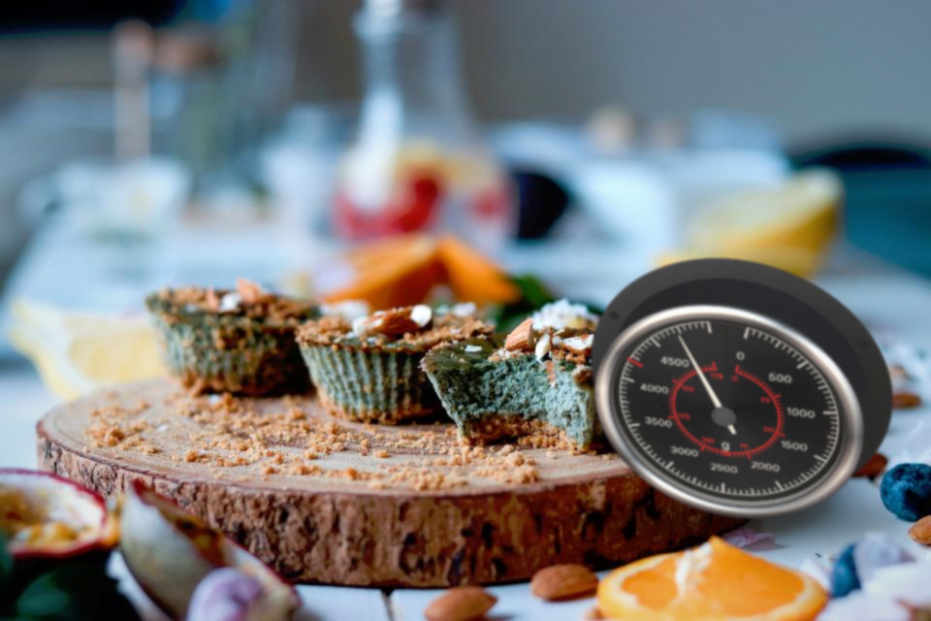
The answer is 4750; g
